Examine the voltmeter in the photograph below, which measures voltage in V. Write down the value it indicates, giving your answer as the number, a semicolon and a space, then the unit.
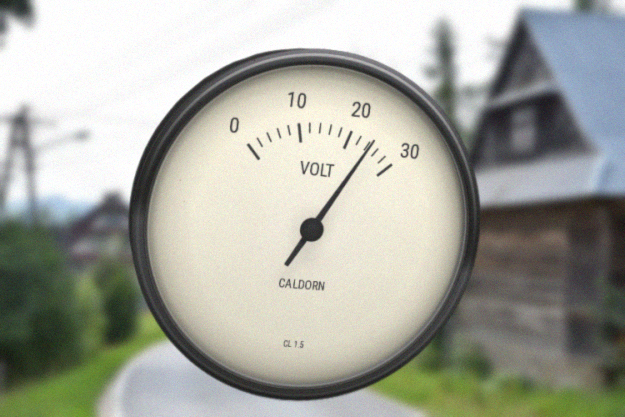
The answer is 24; V
